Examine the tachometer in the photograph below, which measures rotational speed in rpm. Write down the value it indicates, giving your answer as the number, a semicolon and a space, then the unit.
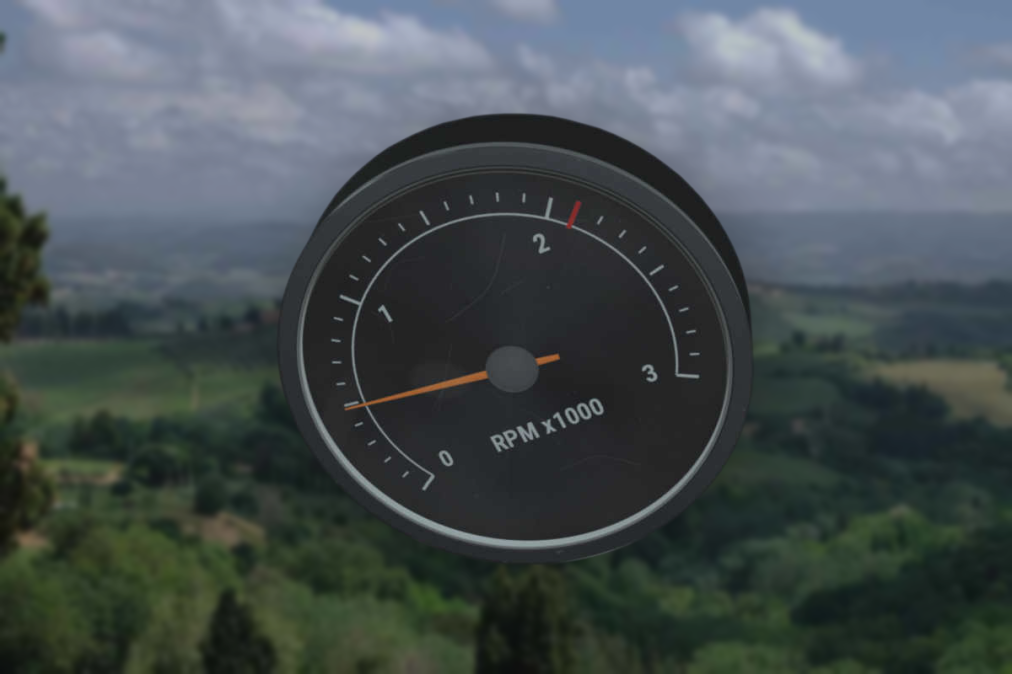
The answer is 500; rpm
